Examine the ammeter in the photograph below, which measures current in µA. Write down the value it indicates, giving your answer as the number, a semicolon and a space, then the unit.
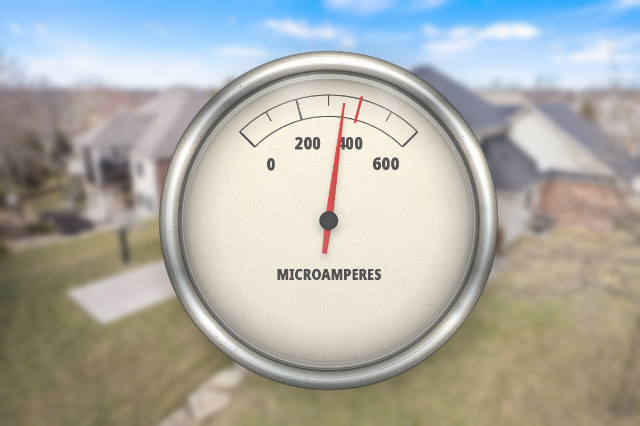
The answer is 350; µA
